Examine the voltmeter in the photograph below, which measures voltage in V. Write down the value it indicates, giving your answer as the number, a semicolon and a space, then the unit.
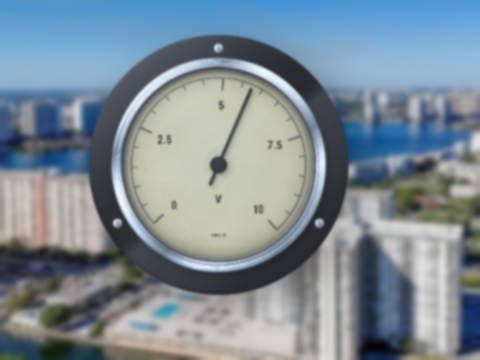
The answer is 5.75; V
